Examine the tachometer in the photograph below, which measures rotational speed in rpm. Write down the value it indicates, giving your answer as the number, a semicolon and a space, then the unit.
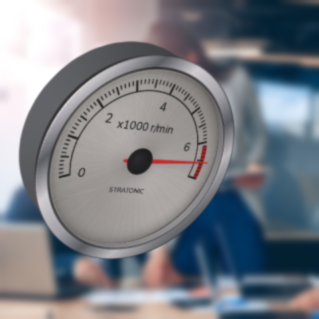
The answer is 6500; rpm
